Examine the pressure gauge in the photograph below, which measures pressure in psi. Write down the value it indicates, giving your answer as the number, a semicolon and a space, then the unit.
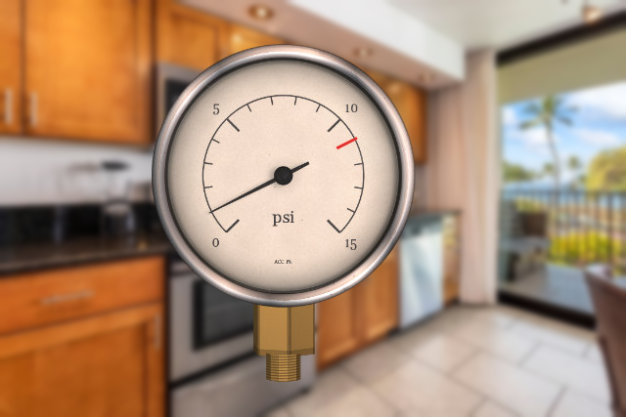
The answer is 1; psi
